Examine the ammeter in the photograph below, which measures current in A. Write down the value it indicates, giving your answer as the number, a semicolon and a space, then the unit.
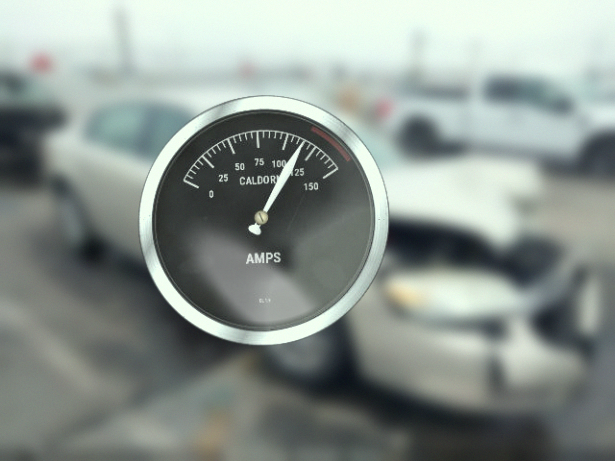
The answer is 115; A
